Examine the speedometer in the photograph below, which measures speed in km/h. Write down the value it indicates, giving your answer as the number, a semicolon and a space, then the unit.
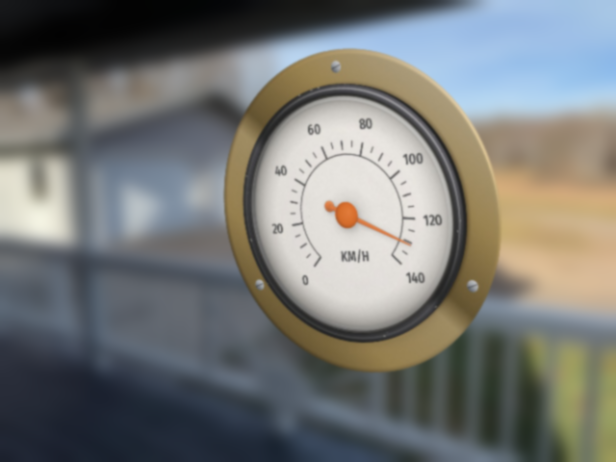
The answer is 130; km/h
